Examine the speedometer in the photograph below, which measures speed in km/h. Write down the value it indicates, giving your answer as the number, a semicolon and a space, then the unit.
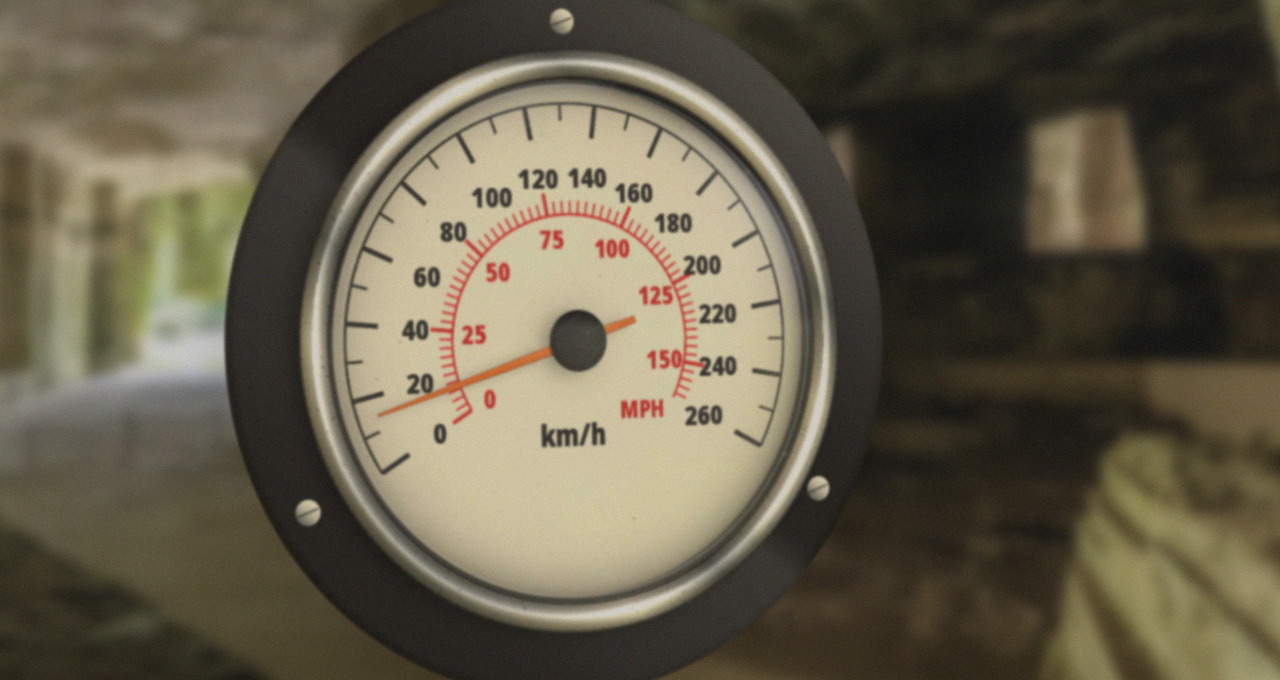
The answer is 15; km/h
